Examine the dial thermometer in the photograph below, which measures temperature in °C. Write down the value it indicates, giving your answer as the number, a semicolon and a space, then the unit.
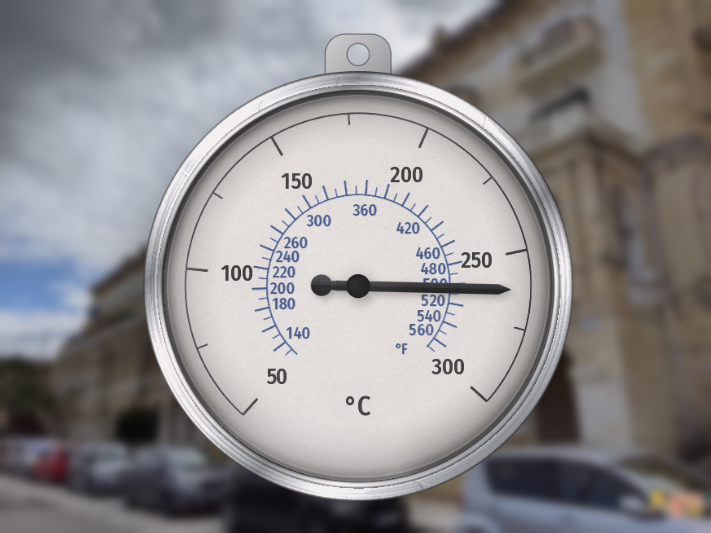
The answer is 262.5; °C
